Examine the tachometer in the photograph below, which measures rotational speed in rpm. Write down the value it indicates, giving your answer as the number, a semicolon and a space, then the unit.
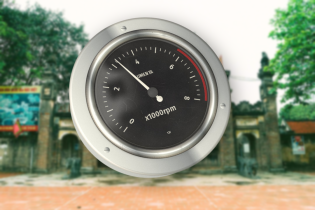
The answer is 3200; rpm
